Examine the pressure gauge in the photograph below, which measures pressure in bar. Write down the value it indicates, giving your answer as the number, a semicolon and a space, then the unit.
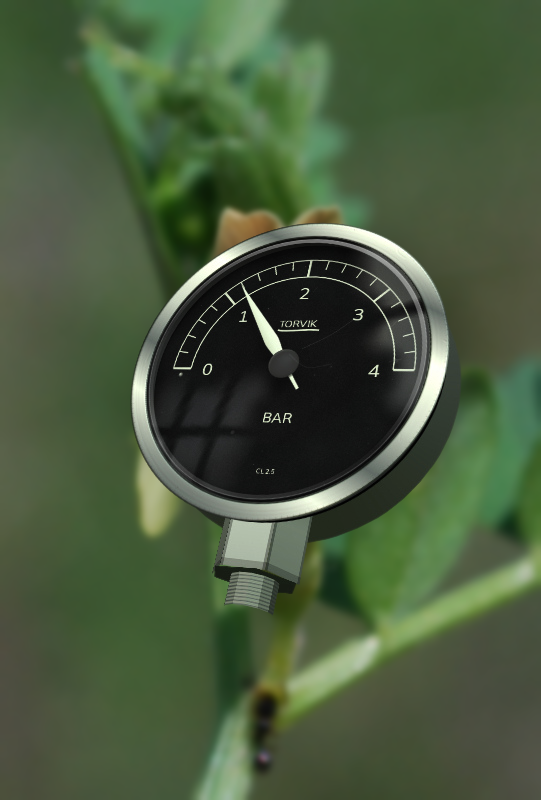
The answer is 1.2; bar
